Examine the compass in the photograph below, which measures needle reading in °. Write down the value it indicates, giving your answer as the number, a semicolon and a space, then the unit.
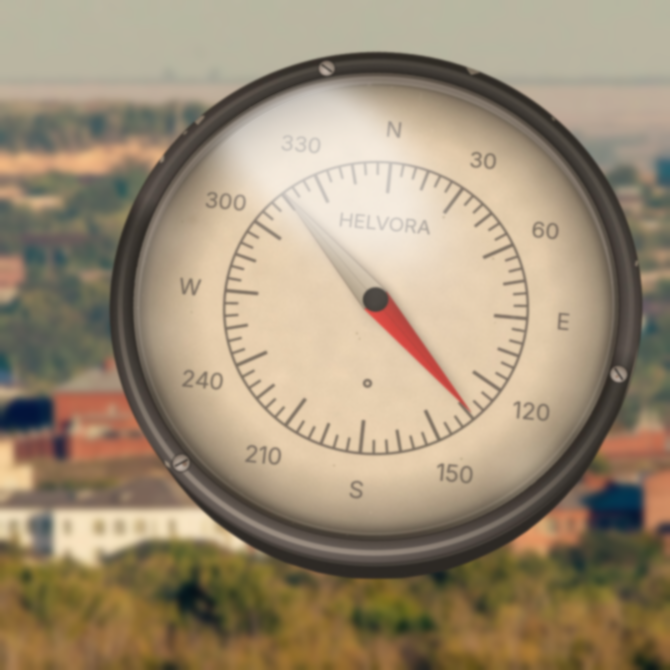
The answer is 135; °
